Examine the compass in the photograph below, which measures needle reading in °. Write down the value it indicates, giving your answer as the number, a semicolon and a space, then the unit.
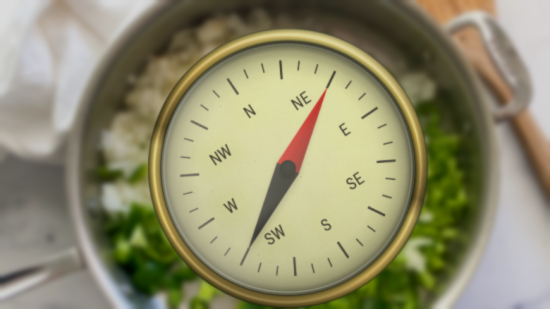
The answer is 60; °
